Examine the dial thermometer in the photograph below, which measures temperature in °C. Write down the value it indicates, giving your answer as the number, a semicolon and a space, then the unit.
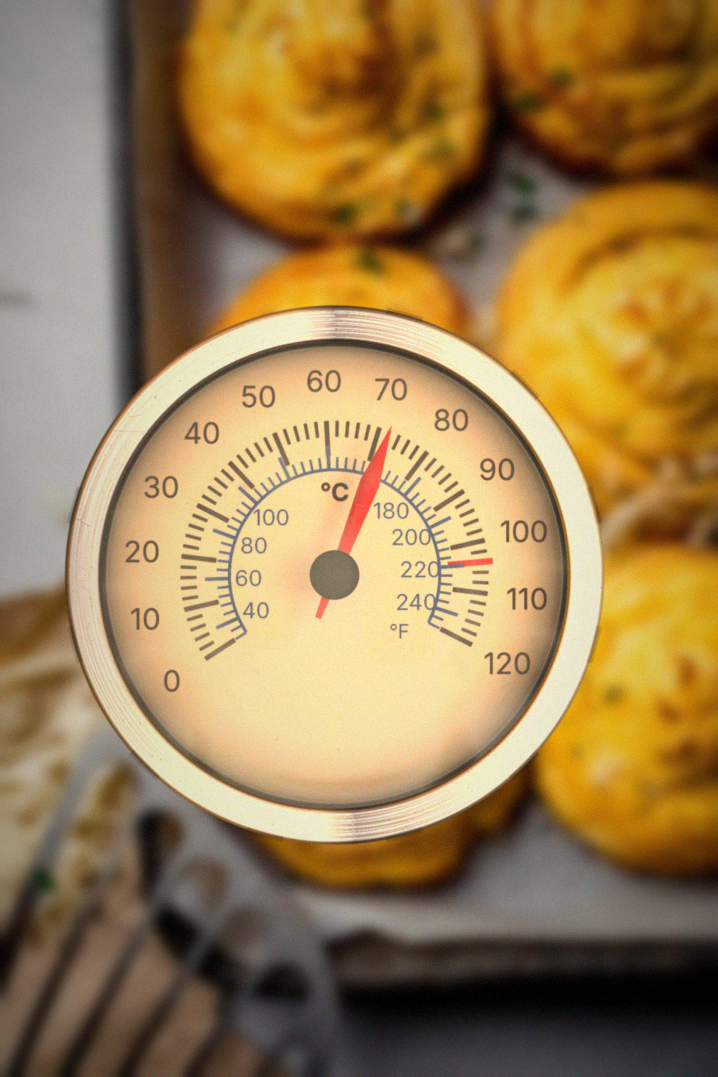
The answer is 72; °C
